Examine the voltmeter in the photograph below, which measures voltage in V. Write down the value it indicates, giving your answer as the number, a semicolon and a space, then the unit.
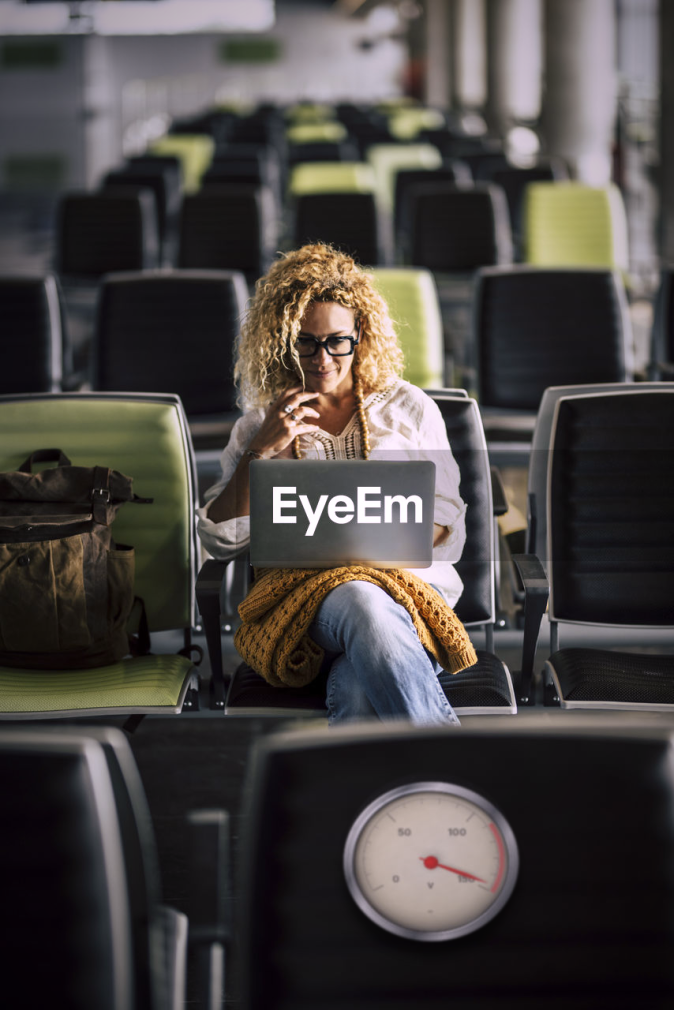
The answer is 145; V
